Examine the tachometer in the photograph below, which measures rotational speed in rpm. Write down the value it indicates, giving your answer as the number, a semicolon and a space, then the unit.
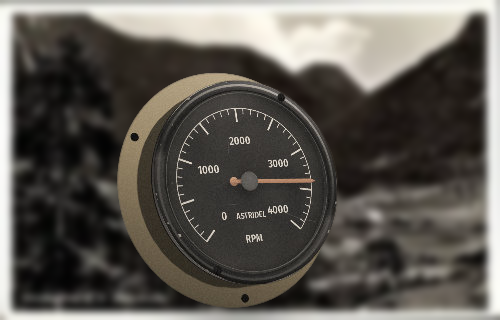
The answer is 3400; rpm
